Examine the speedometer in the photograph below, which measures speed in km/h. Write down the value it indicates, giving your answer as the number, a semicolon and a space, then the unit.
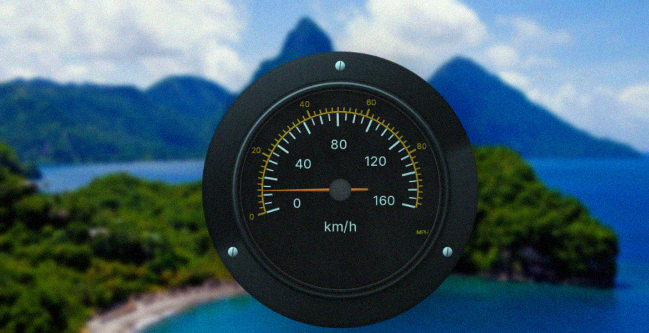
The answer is 12.5; km/h
